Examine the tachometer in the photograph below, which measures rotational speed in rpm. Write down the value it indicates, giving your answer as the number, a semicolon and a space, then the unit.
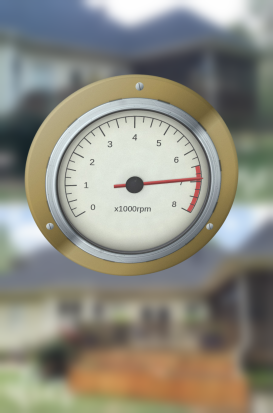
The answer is 6875; rpm
